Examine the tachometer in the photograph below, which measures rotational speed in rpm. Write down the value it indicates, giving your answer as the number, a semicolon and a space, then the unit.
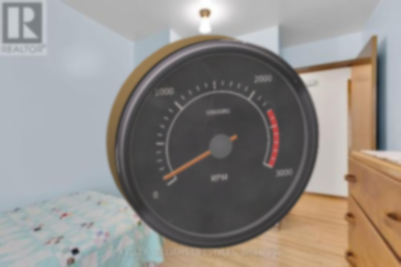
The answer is 100; rpm
